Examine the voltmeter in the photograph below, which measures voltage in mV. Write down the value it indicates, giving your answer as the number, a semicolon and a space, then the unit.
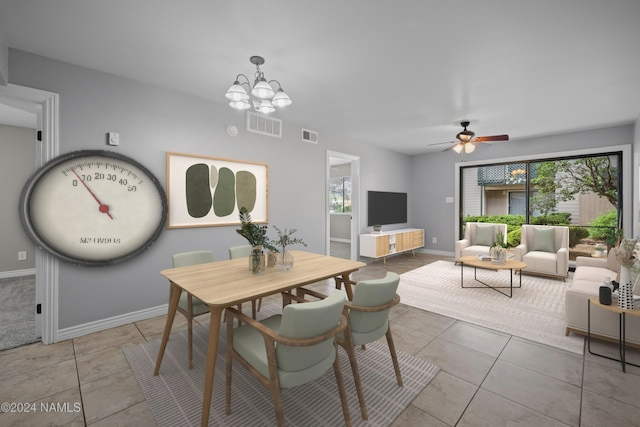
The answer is 5; mV
